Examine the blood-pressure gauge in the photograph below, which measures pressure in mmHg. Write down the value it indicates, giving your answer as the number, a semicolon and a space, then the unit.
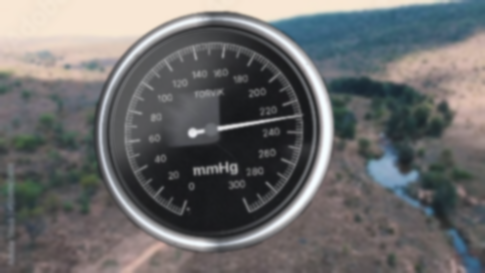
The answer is 230; mmHg
